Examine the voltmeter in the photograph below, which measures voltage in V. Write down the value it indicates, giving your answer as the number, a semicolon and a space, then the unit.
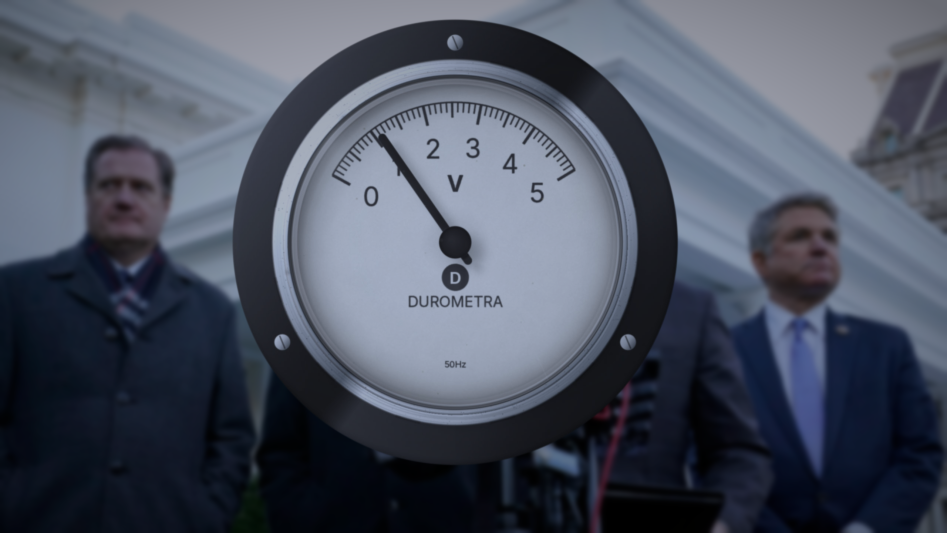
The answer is 1.1; V
